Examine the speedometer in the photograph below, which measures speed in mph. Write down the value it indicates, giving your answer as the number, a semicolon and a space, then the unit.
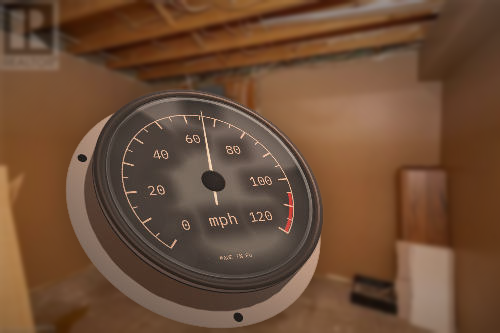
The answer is 65; mph
